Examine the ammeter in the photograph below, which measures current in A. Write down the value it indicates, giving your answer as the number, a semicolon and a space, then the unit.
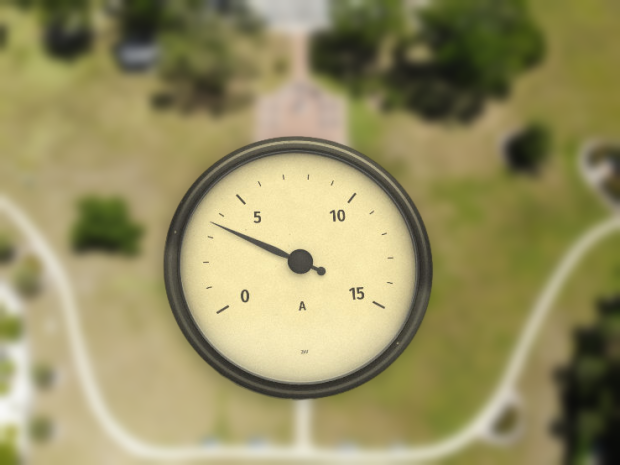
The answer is 3.5; A
